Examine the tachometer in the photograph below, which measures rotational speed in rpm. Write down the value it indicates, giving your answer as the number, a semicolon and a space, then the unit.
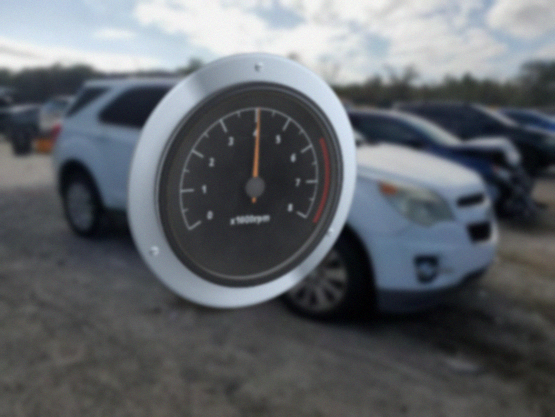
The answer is 4000; rpm
